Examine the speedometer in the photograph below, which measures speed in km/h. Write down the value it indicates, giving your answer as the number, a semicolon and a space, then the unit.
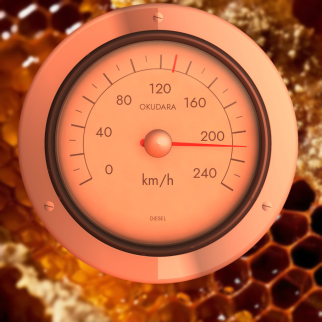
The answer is 210; km/h
